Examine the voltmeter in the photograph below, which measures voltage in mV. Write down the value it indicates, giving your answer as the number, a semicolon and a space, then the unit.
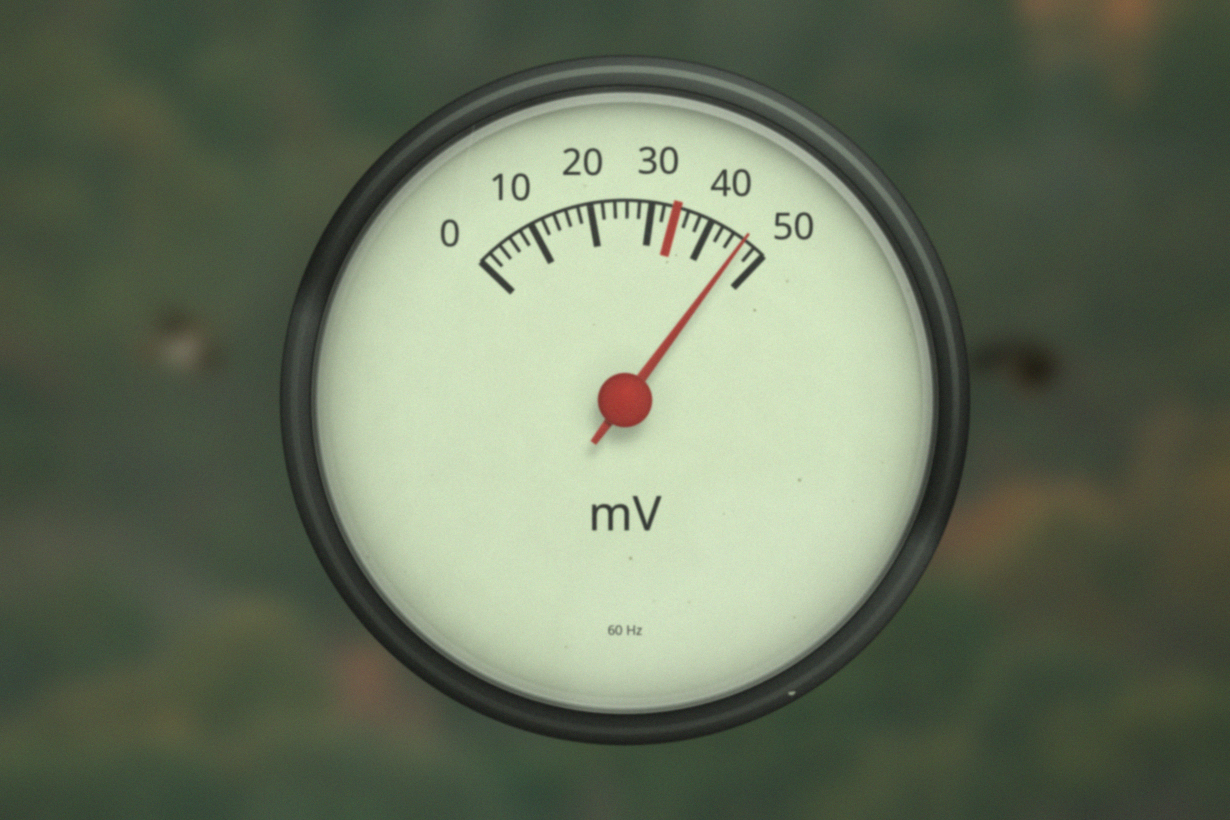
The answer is 46; mV
